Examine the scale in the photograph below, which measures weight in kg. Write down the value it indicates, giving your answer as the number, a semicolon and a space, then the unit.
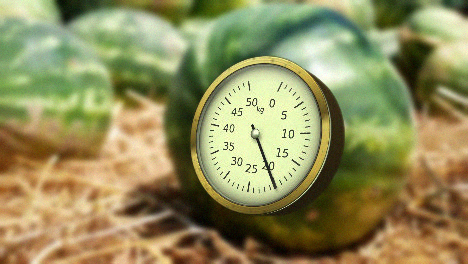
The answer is 20; kg
